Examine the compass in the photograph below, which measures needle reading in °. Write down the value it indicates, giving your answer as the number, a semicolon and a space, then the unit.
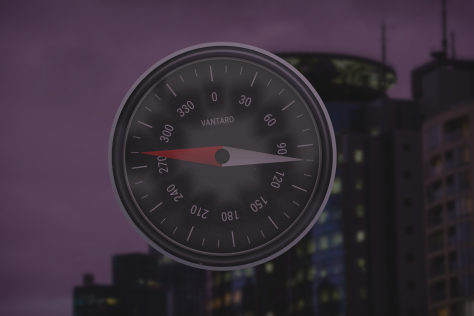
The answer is 280; °
